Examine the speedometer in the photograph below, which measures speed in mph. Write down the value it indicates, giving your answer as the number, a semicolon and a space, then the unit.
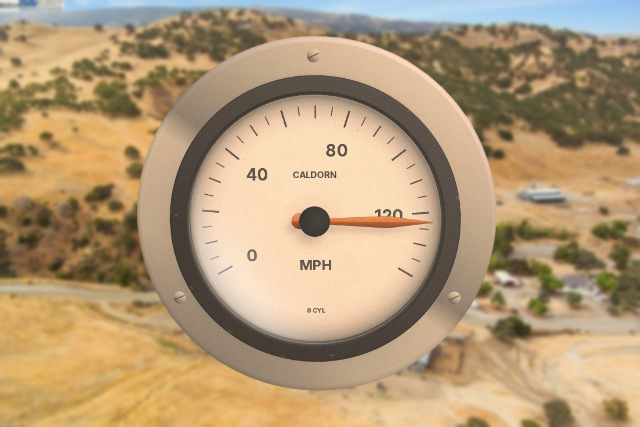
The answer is 122.5; mph
